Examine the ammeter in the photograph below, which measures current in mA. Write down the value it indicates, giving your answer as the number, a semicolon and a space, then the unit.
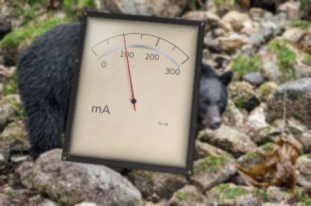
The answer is 100; mA
